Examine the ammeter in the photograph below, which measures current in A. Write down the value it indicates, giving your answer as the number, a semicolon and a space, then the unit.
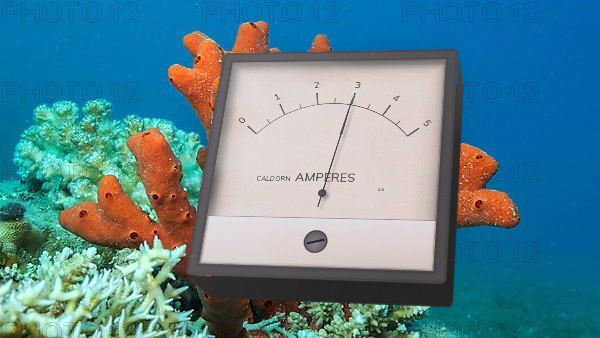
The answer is 3; A
